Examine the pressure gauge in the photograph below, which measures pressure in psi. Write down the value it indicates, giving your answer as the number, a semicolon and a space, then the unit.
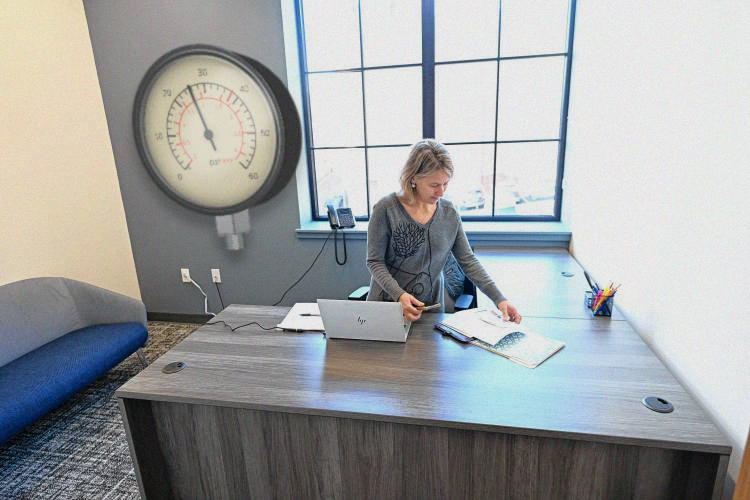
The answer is 26; psi
